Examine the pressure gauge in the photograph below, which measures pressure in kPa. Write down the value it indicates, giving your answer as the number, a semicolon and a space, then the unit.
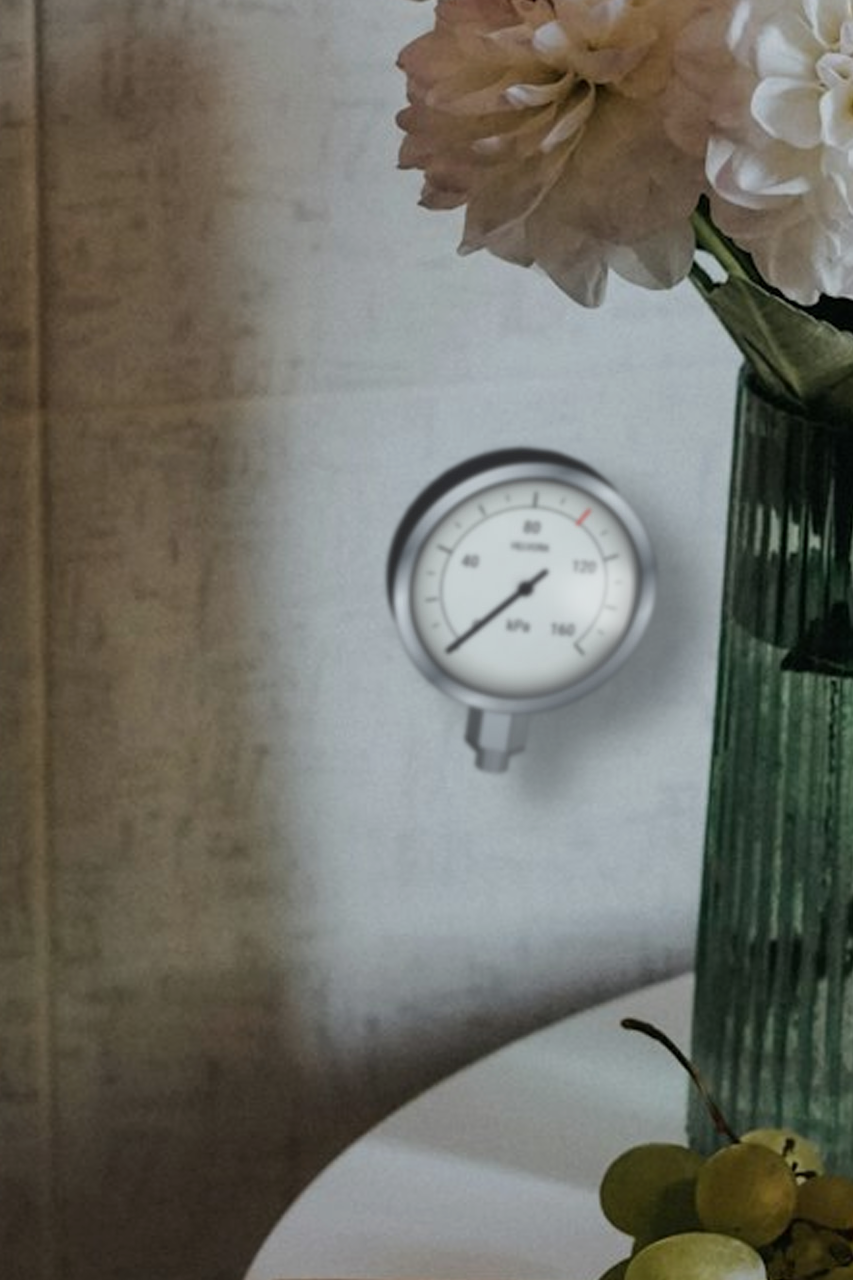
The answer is 0; kPa
